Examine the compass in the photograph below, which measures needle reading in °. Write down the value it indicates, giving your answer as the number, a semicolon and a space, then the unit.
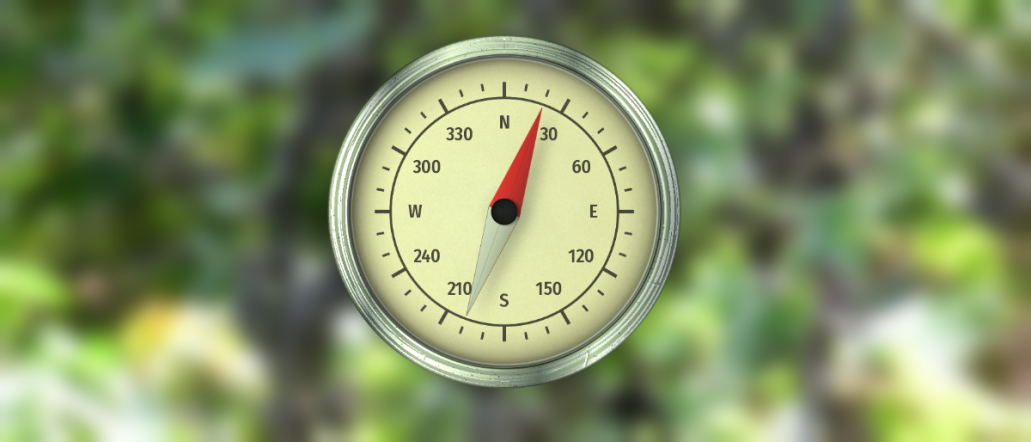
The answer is 20; °
